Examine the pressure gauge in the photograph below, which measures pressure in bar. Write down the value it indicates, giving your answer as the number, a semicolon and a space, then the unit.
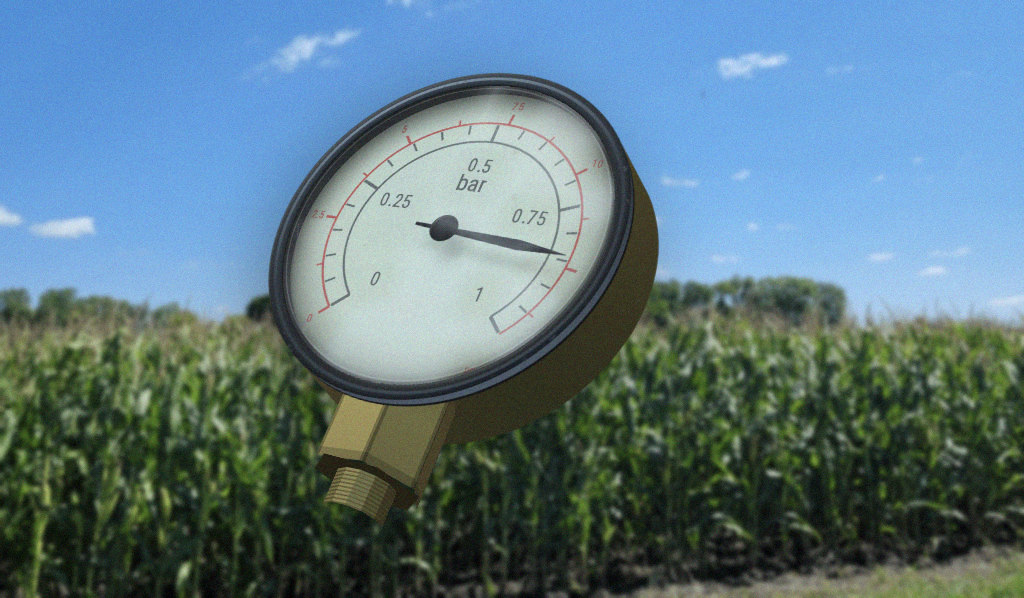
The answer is 0.85; bar
